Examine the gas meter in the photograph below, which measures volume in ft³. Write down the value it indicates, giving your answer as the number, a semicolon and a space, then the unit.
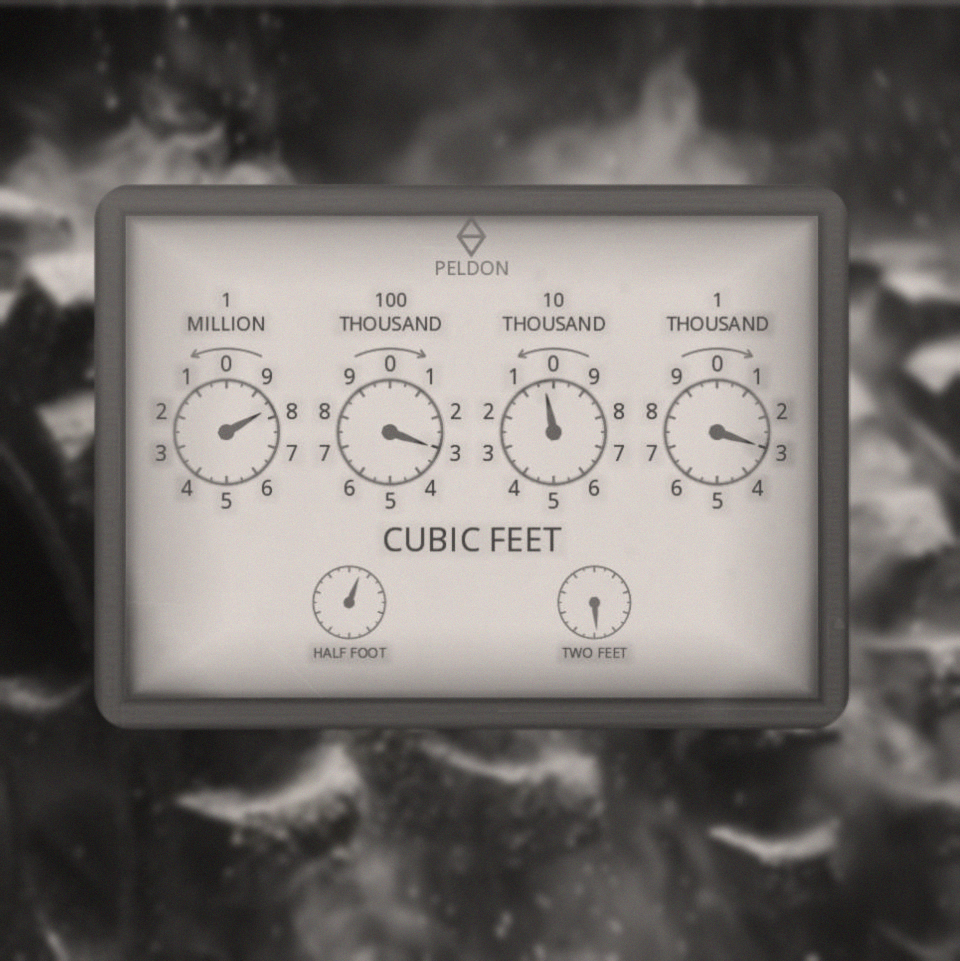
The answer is 830300; ft³
